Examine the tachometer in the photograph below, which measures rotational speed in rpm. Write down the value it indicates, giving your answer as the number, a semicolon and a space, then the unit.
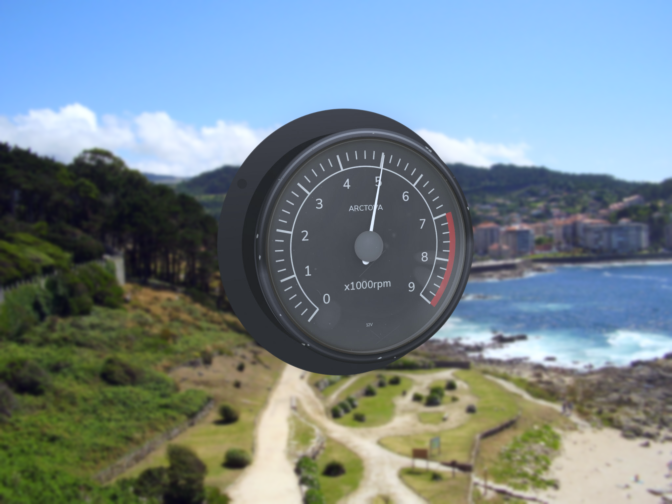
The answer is 5000; rpm
